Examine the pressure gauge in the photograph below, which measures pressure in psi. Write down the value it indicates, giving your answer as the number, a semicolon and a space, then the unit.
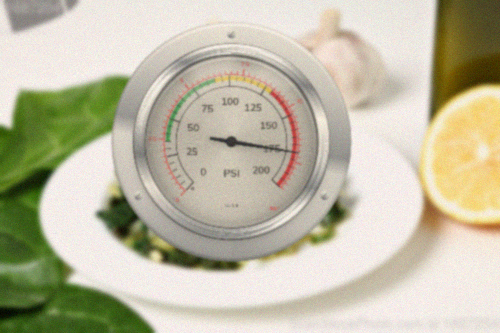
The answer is 175; psi
